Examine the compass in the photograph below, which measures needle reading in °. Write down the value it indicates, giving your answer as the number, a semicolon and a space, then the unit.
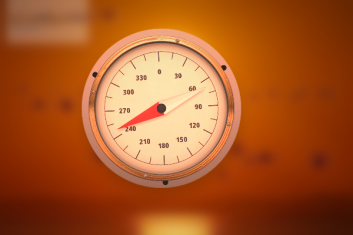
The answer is 247.5; °
